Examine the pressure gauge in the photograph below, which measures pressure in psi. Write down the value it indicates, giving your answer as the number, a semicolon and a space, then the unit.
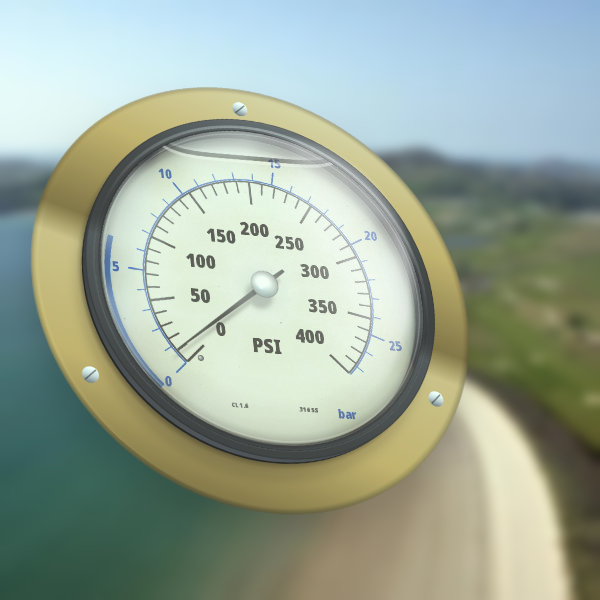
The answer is 10; psi
